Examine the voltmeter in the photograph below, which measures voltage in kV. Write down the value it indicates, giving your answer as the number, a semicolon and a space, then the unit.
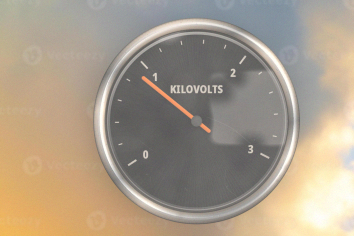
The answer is 0.9; kV
